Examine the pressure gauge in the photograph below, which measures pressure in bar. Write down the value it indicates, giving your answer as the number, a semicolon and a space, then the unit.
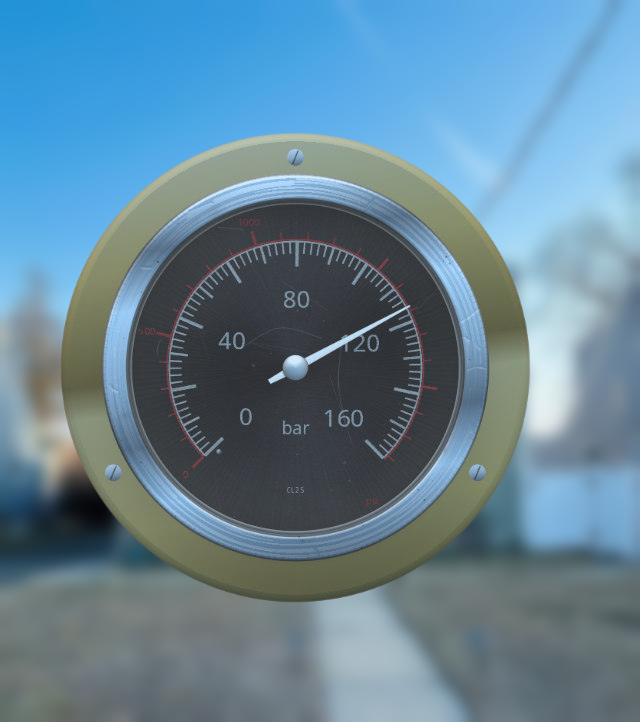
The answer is 116; bar
